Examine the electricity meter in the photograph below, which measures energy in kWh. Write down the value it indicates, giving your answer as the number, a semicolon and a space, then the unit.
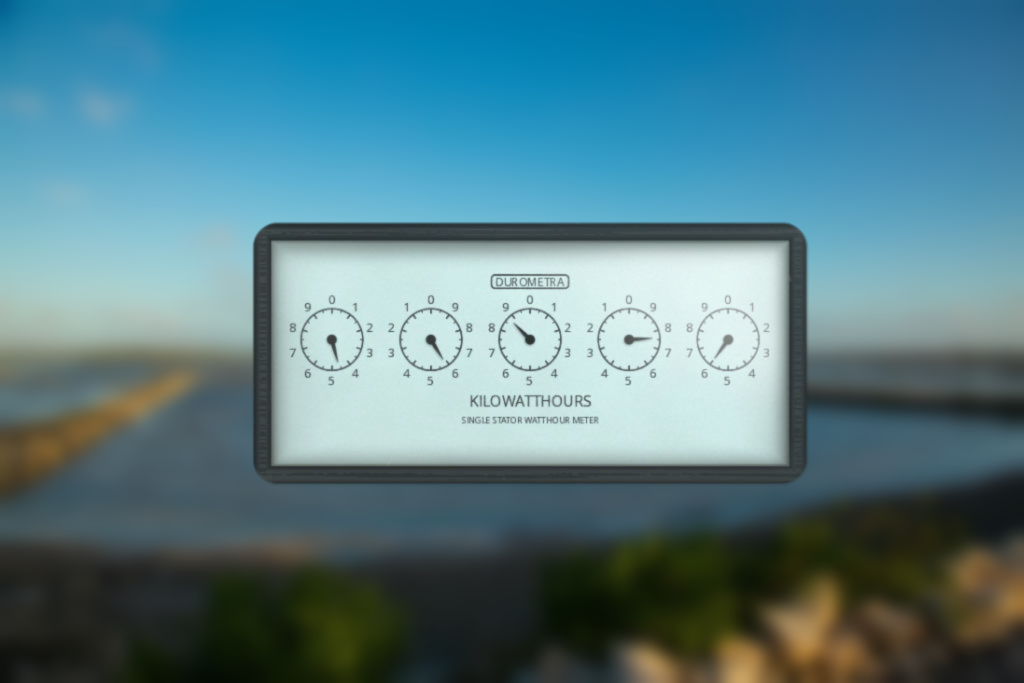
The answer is 45876; kWh
